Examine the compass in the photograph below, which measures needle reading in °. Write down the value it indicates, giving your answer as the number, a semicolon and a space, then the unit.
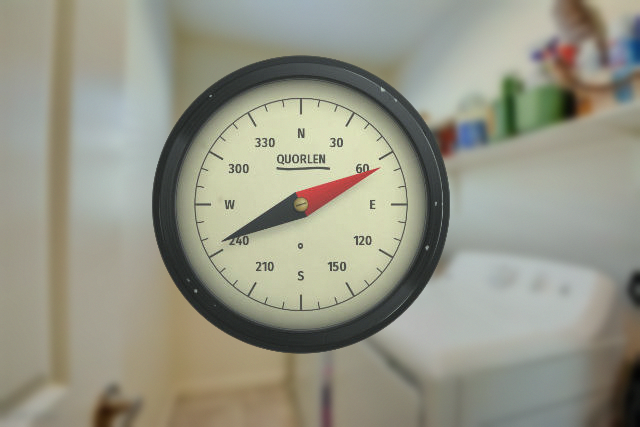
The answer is 65; °
